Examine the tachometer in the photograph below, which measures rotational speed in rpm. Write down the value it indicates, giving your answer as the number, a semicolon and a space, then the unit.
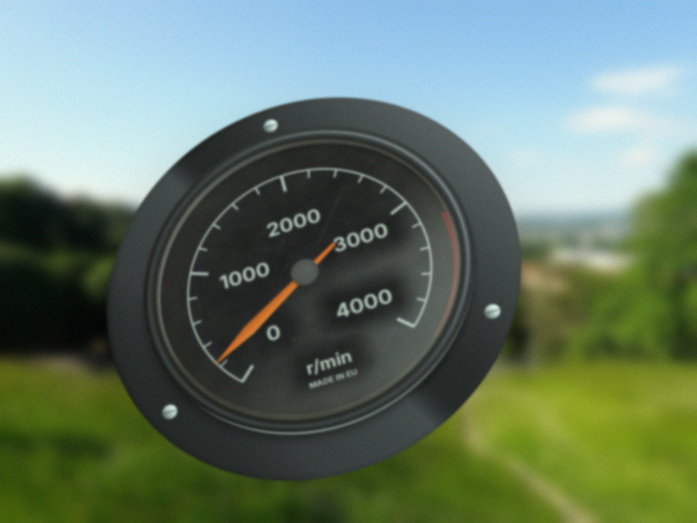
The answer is 200; rpm
